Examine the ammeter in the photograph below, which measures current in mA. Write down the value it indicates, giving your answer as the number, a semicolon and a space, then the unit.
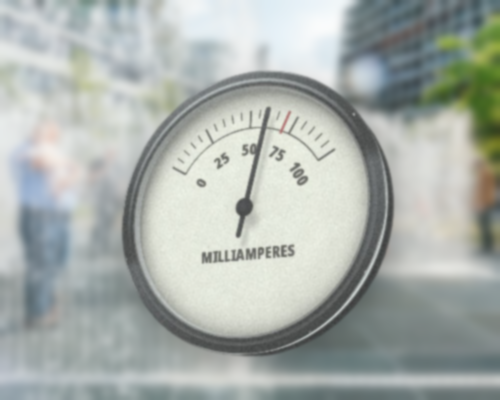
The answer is 60; mA
